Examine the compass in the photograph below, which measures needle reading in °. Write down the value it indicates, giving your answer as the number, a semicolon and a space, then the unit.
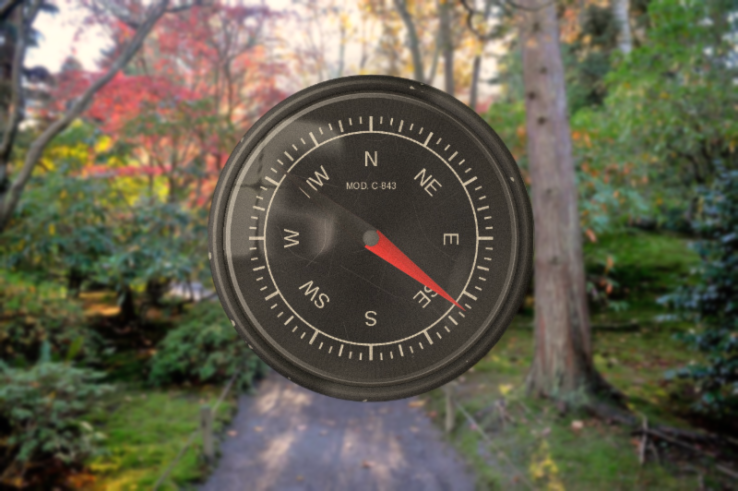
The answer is 127.5; °
